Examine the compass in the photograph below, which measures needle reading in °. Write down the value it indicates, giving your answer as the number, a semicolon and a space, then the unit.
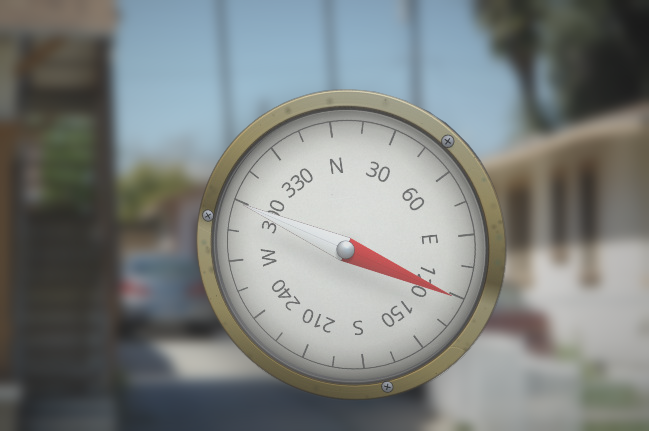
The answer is 120; °
